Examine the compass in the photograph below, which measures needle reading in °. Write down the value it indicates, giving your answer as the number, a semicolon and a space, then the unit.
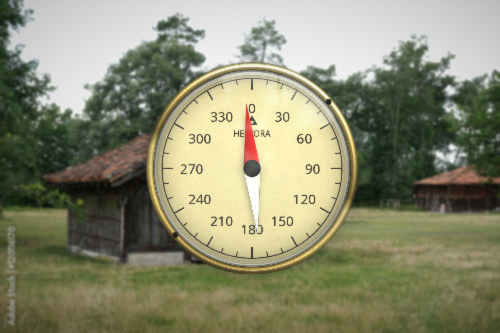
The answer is 355; °
